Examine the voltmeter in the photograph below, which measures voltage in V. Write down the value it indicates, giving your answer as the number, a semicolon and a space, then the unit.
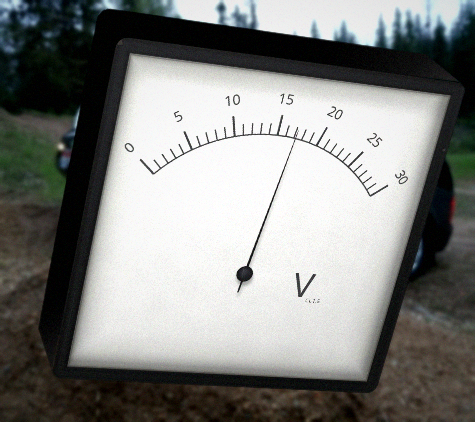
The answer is 17; V
